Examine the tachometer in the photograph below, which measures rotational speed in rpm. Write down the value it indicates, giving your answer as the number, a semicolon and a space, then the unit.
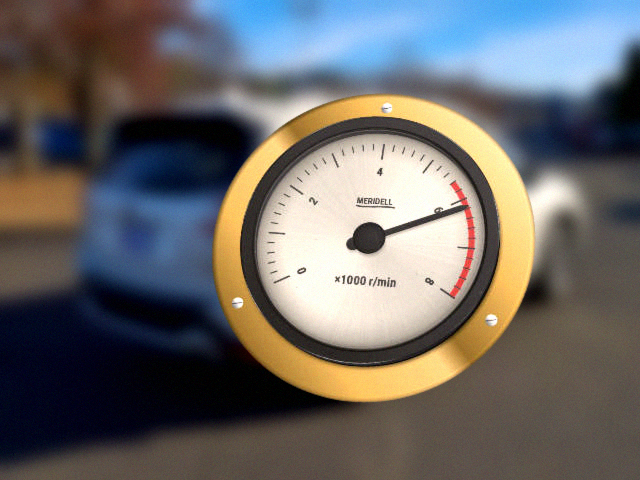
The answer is 6200; rpm
